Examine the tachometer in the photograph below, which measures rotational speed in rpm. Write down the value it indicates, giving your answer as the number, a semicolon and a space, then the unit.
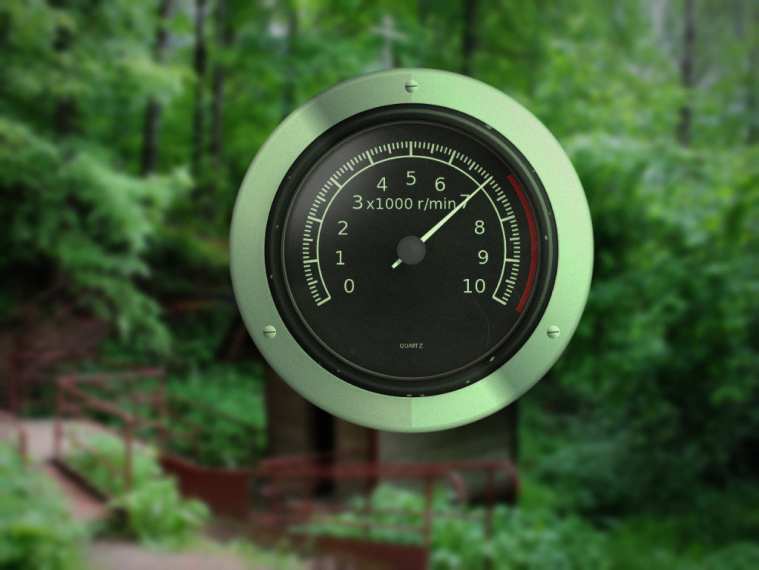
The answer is 7000; rpm
